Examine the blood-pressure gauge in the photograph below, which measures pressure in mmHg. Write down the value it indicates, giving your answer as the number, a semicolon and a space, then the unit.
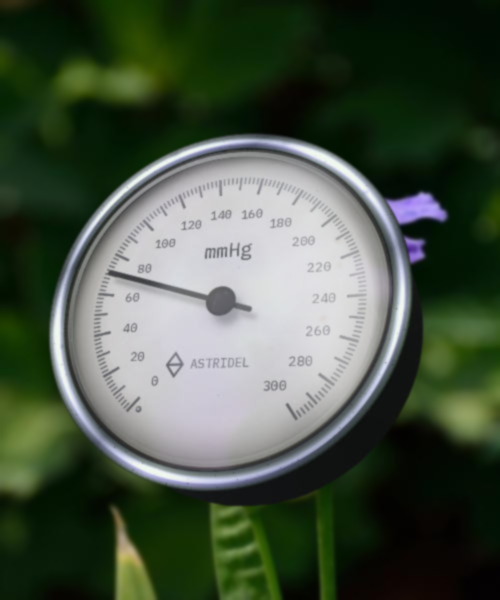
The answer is 70; mmHg
